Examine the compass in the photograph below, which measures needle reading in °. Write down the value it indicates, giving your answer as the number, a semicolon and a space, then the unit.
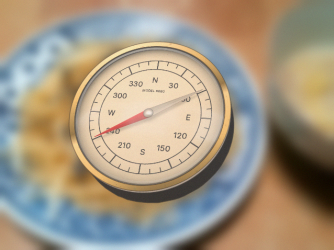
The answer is 240; °
